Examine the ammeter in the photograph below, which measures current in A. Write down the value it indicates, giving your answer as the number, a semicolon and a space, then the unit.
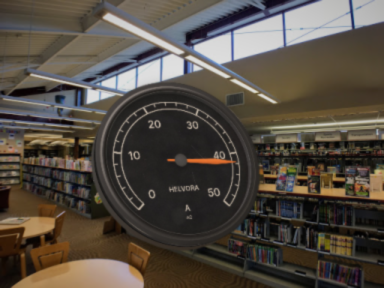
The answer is 42; A
